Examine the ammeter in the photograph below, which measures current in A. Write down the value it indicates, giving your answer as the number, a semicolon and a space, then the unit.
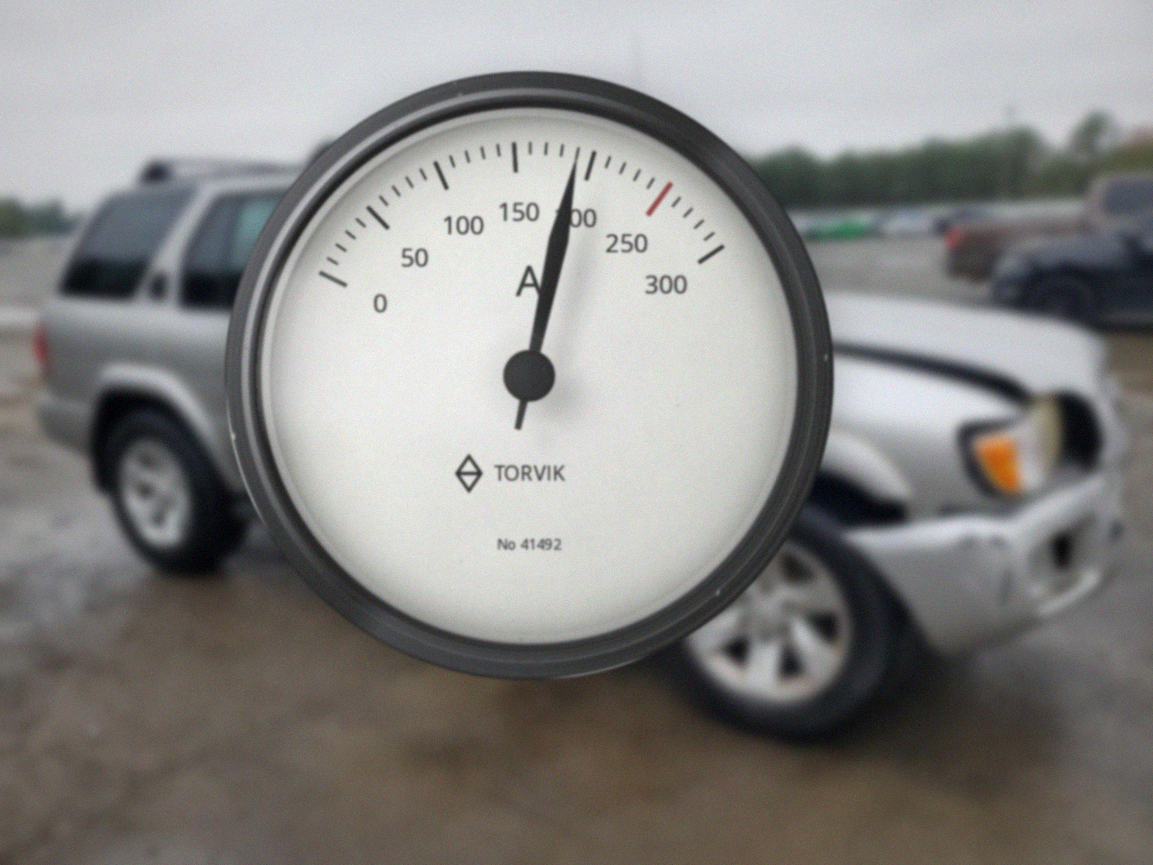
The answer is 190; A
